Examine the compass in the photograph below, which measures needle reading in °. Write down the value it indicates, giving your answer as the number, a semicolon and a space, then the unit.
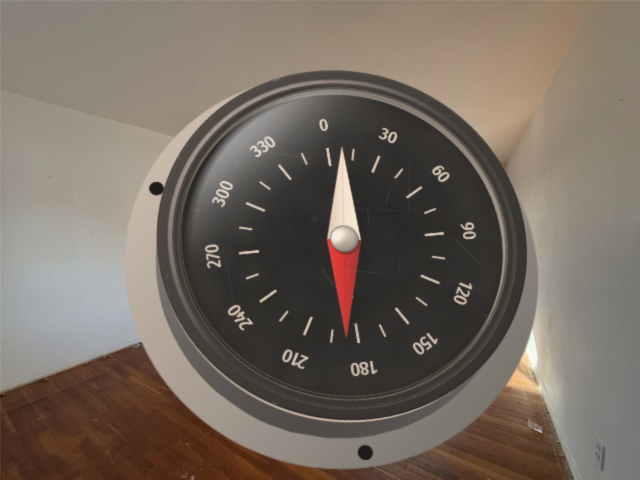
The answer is 187.5; °
